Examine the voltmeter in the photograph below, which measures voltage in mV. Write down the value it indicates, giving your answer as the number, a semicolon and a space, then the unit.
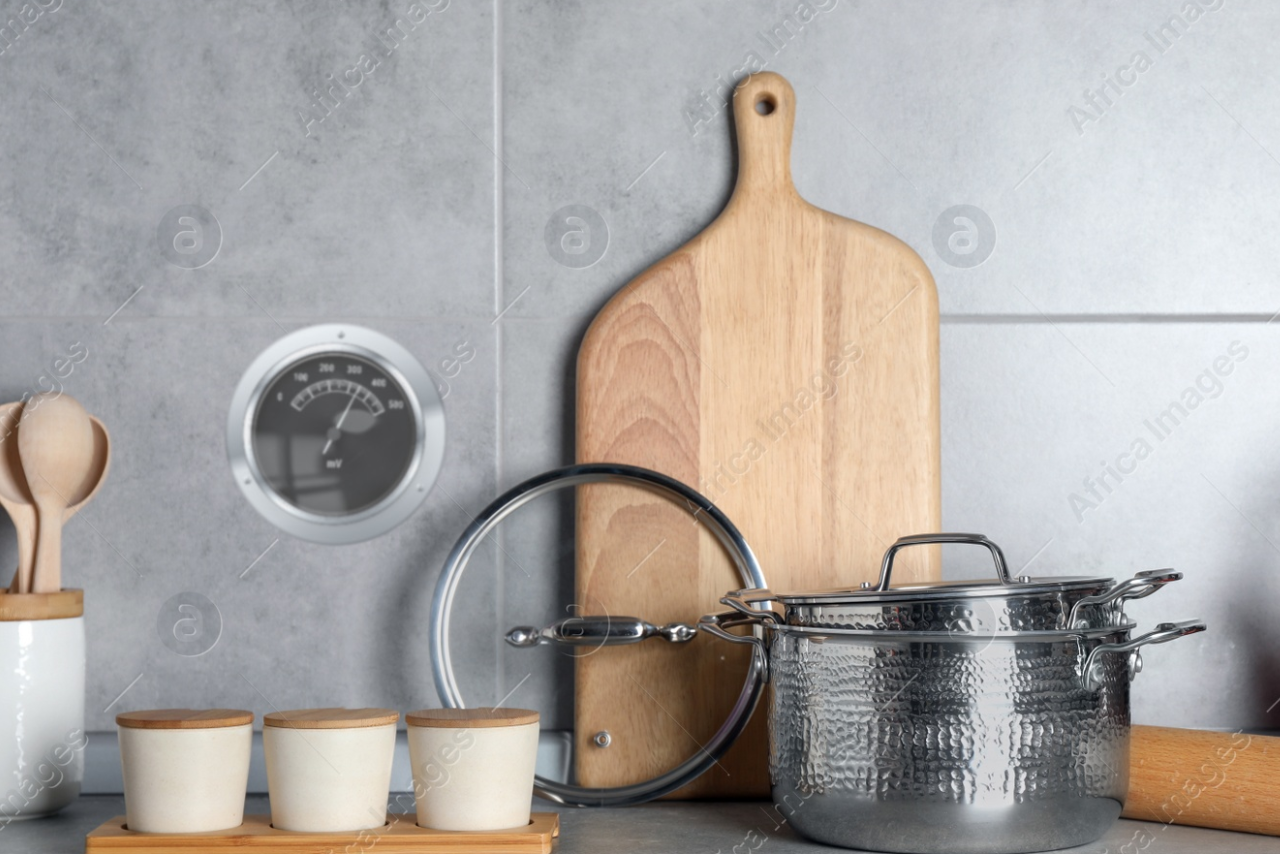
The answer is 350; mV
